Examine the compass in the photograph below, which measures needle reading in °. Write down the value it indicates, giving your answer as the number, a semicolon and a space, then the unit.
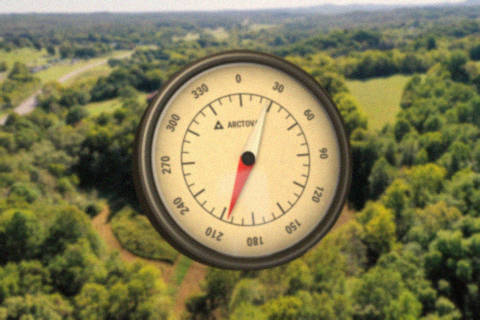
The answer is 205; °
